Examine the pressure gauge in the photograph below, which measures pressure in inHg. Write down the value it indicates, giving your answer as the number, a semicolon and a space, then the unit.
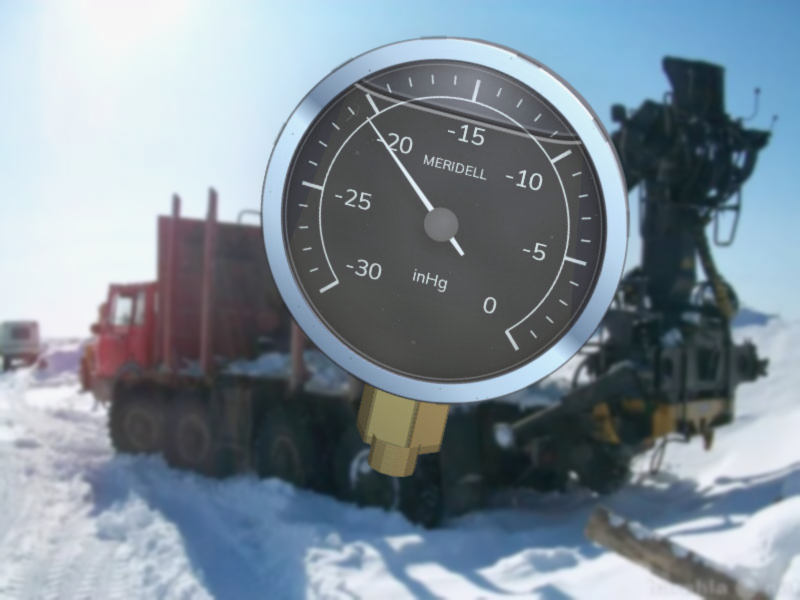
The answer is -20.5; inHg
